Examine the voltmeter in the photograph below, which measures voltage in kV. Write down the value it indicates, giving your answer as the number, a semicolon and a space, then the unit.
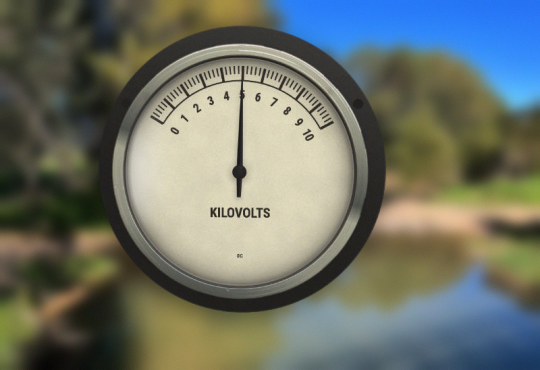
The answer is 5; kV
